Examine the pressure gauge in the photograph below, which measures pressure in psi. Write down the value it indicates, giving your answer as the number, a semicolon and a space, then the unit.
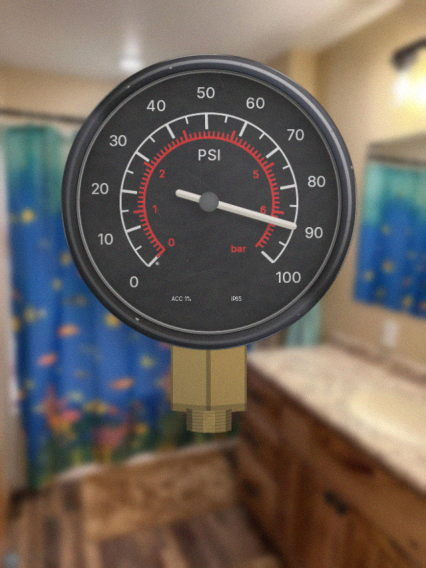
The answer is 90; psi
